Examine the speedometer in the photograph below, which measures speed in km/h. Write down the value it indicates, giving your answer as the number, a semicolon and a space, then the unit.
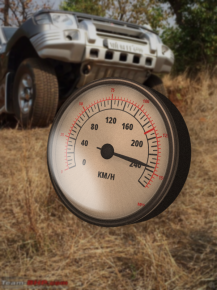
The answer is 235; km/h
